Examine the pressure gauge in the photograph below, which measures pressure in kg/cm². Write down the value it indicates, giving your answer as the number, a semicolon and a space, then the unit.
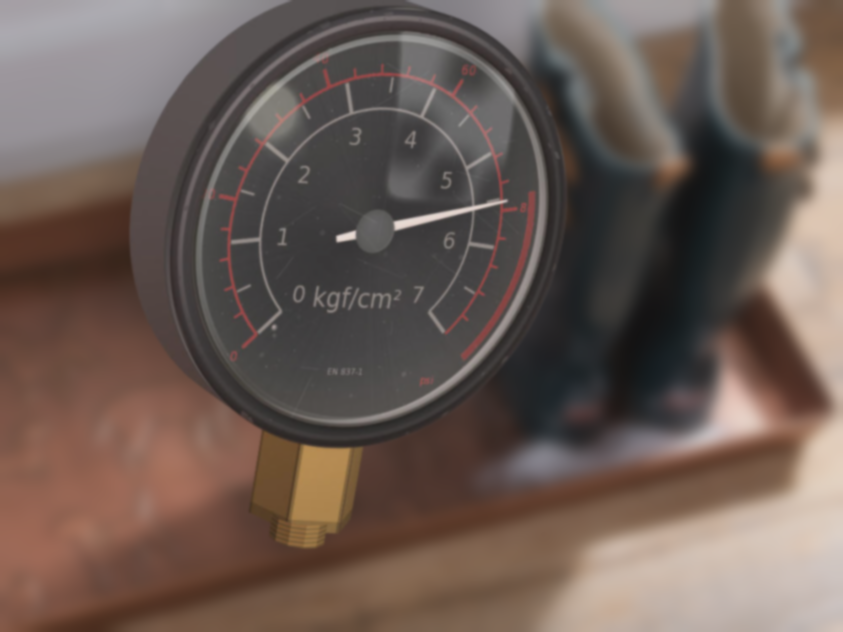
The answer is 5.5; kg/cm²
